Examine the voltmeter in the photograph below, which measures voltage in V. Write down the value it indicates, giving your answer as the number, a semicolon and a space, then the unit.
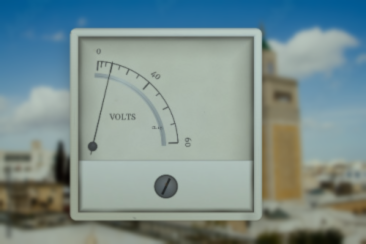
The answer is 20; V
